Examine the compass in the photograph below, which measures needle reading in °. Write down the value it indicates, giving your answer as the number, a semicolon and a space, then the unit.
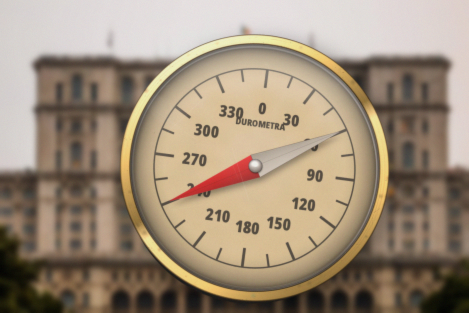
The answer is 240; °
